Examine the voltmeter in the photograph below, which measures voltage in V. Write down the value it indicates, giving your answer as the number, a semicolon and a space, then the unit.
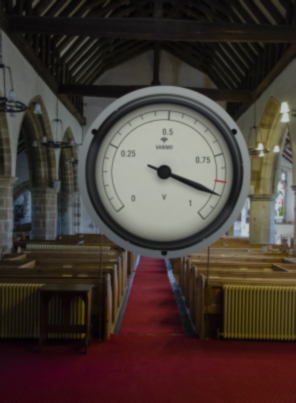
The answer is 0.9; V
